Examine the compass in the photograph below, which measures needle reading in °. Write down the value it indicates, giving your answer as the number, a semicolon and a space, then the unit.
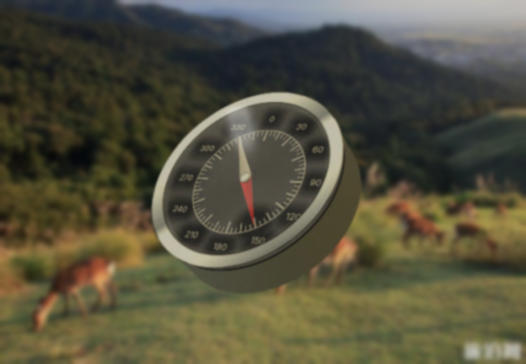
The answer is 150; °
